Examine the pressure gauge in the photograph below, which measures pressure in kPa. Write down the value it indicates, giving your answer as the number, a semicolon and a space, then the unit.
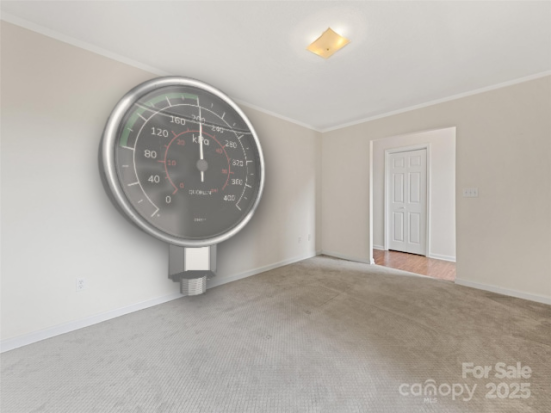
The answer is 200; kPa
